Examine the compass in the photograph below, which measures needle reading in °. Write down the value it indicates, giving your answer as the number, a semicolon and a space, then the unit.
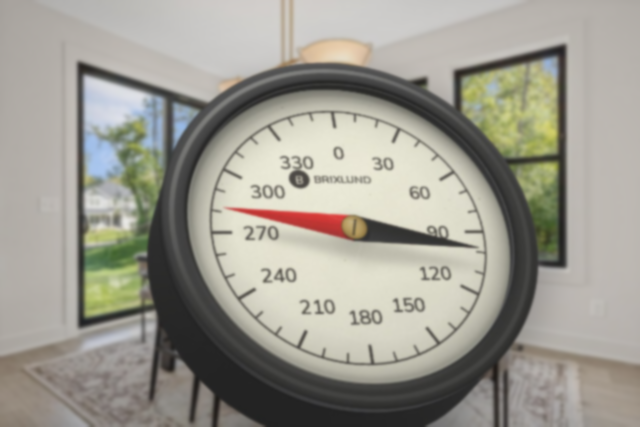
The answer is 280; °
